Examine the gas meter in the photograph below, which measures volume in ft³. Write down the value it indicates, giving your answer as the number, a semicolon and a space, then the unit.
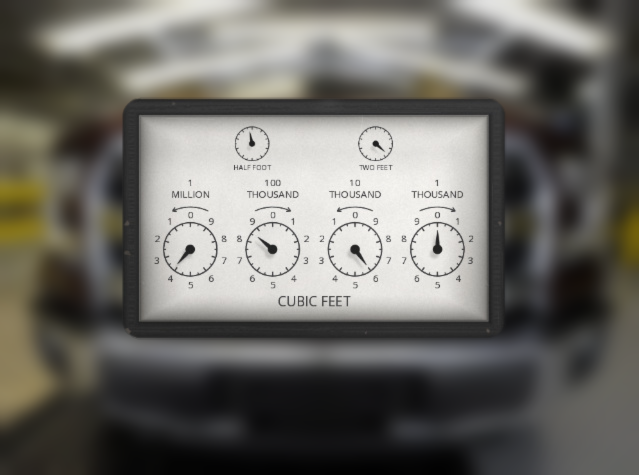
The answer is 386000; ft³
